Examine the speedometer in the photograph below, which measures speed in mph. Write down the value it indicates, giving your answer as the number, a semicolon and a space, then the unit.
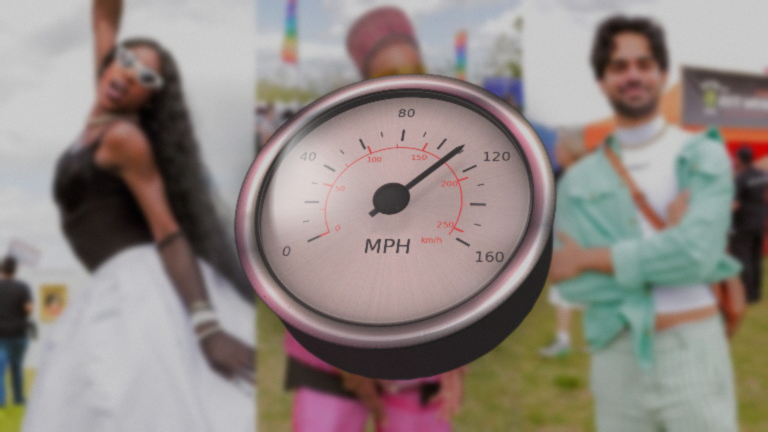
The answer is 110; mph
